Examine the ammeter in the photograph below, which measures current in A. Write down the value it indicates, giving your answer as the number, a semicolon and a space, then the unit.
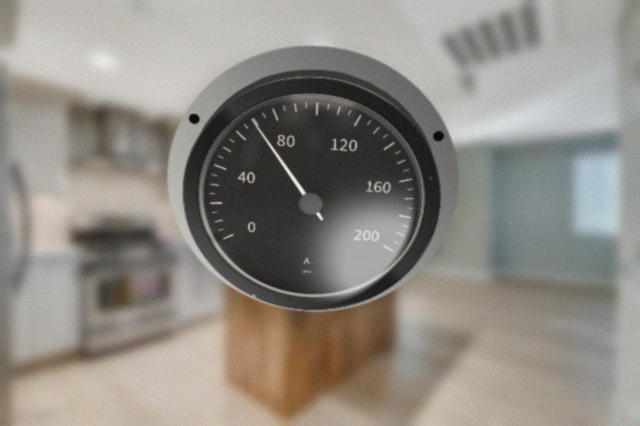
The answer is 70; A
